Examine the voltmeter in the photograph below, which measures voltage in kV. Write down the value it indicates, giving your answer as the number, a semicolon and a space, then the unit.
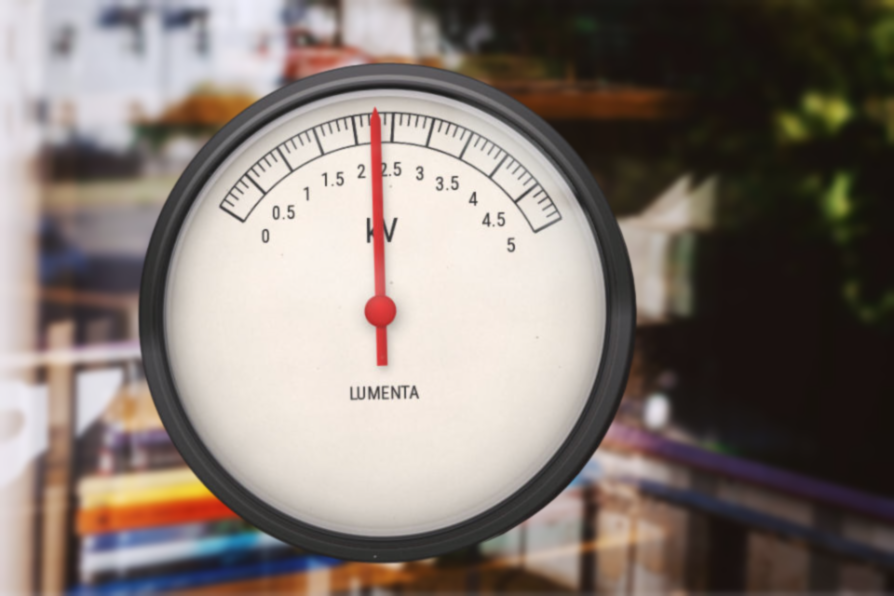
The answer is 2.3; kV
